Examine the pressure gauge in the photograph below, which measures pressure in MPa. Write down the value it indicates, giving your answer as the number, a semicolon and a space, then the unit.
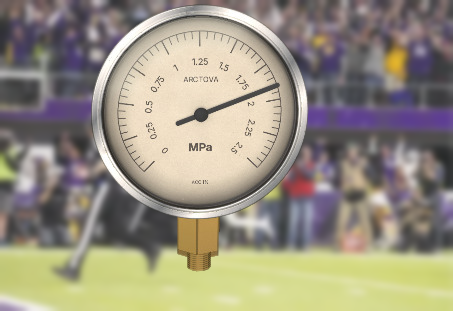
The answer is 1.9; MPa
